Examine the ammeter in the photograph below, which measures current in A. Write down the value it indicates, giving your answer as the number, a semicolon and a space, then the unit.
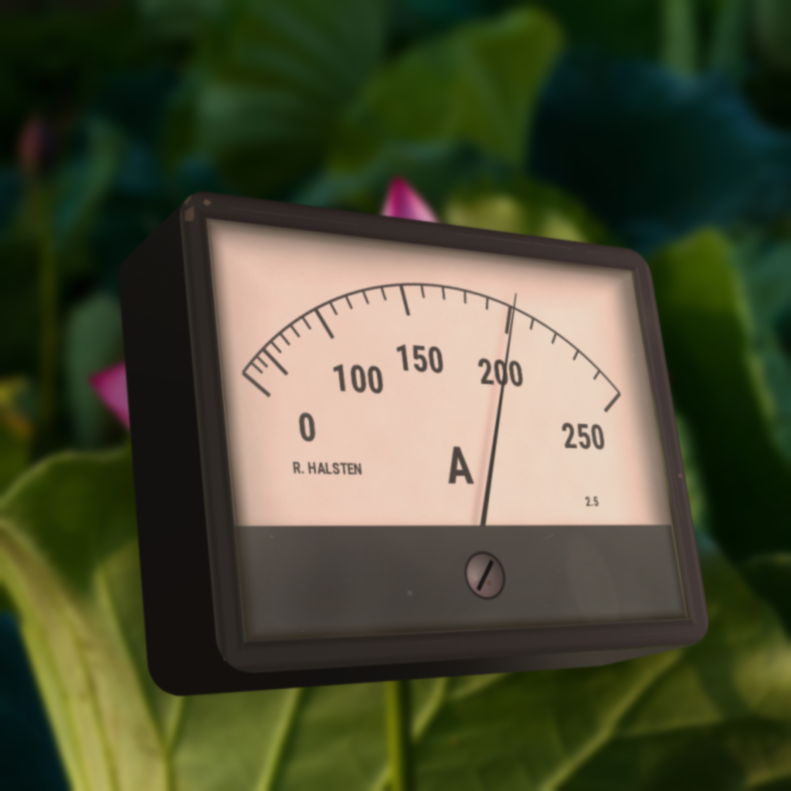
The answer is 200; A
